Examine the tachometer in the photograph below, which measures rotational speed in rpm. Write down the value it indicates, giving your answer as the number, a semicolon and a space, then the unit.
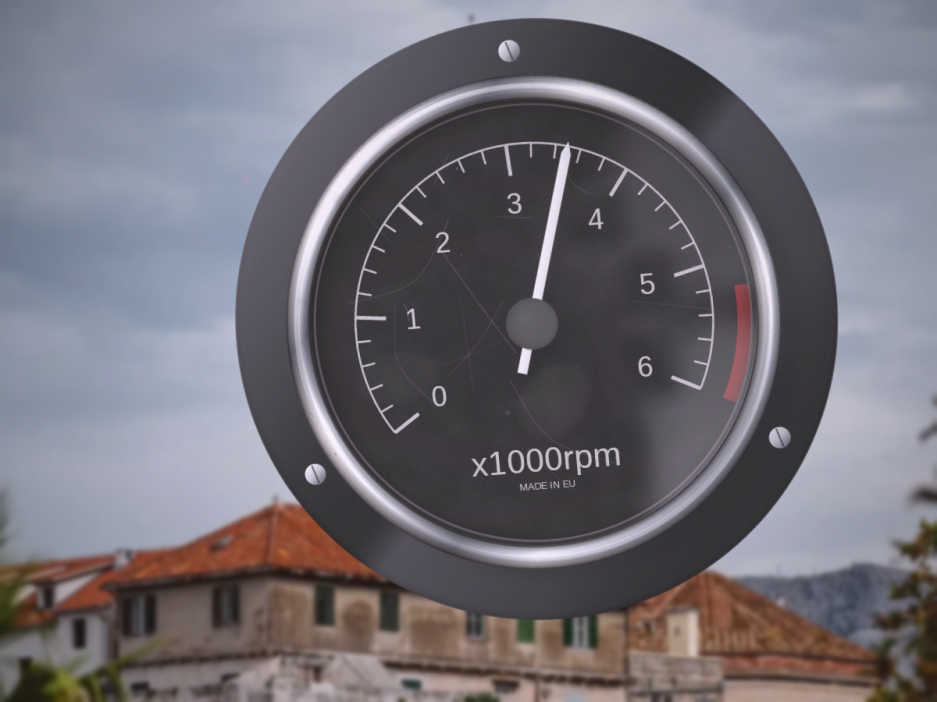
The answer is 3500; rpm
